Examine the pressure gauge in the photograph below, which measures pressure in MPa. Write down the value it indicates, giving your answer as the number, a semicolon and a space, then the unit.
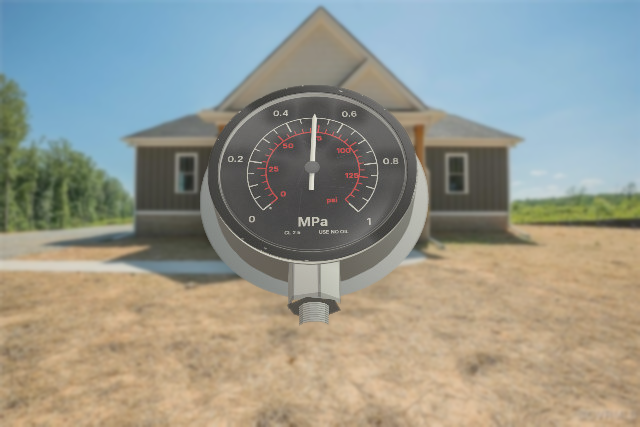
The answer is 0.5; MPa
